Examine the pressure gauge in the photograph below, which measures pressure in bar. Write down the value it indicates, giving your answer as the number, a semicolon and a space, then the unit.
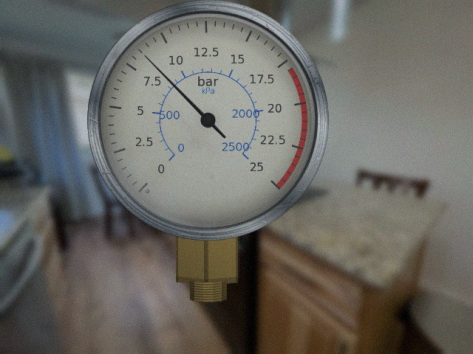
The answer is 8.5; bar
